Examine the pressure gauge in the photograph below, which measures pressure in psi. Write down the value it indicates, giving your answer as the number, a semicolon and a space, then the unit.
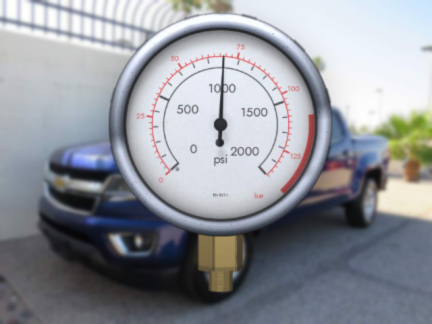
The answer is 1000; psi
